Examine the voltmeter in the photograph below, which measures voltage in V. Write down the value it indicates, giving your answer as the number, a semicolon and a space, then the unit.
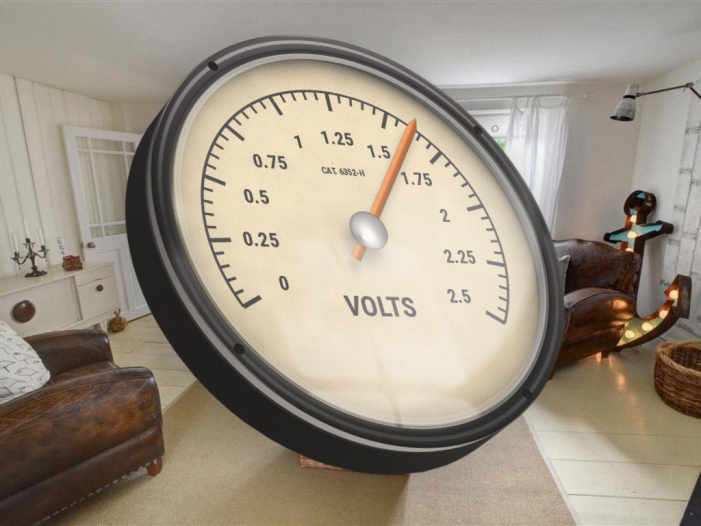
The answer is 1.6; V
